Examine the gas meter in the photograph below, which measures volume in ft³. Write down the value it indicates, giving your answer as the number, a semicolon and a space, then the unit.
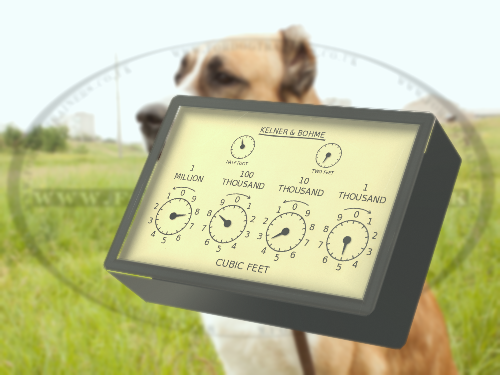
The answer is 783500; ft³
